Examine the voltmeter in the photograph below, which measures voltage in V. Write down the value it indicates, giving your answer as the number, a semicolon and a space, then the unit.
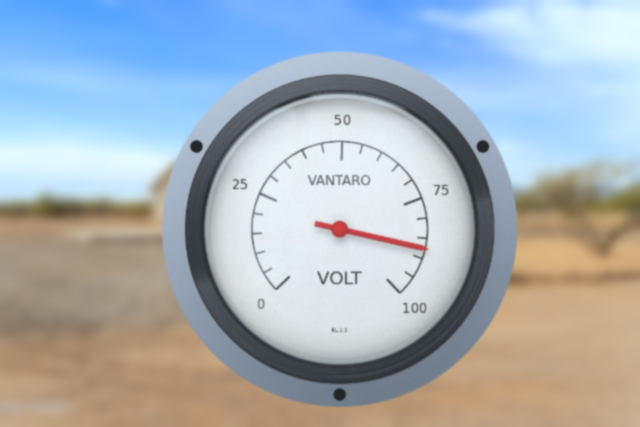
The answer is 87.5; V
